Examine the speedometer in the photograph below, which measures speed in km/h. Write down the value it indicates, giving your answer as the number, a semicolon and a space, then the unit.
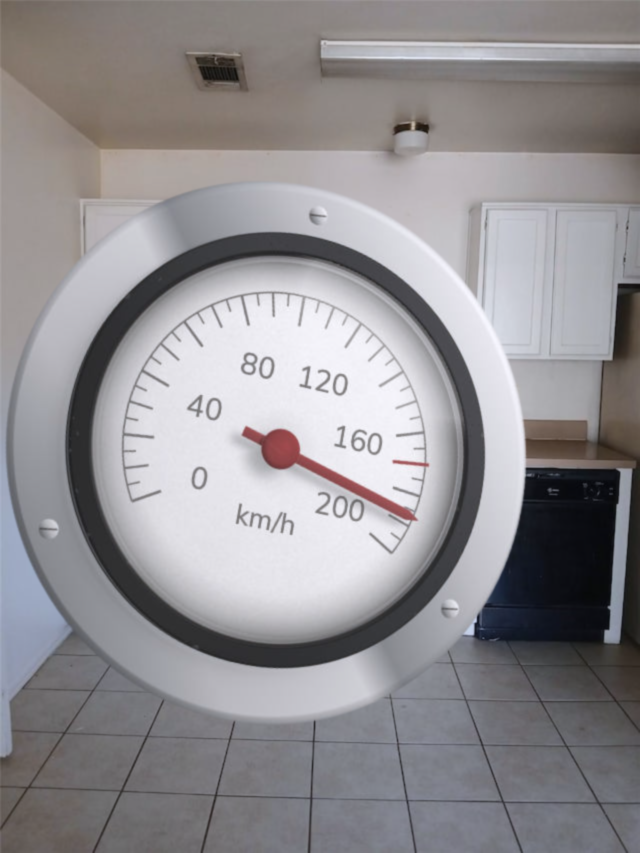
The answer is 187.5; km/h
